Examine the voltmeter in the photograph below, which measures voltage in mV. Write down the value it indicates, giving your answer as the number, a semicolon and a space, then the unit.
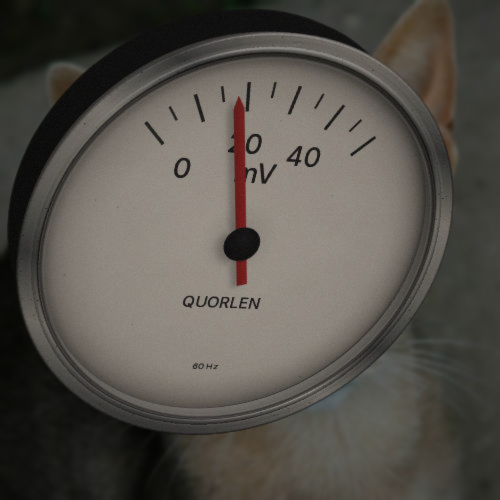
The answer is 17.5; mV
